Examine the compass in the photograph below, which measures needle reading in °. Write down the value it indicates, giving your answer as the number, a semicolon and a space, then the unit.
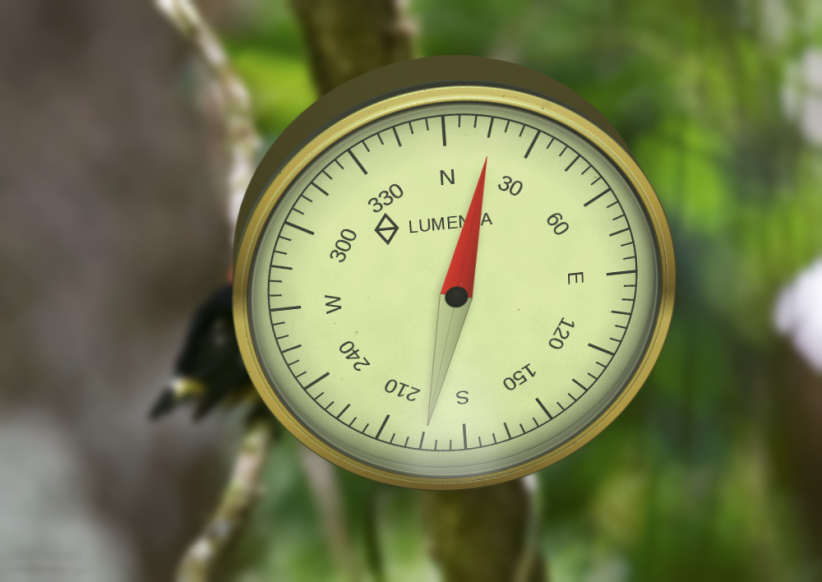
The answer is 15; °
